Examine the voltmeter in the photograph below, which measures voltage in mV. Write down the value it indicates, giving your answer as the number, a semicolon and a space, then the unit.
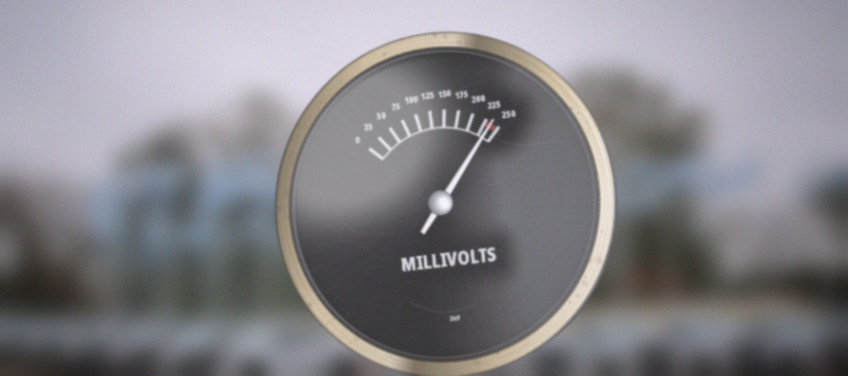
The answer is 237.5; mV
